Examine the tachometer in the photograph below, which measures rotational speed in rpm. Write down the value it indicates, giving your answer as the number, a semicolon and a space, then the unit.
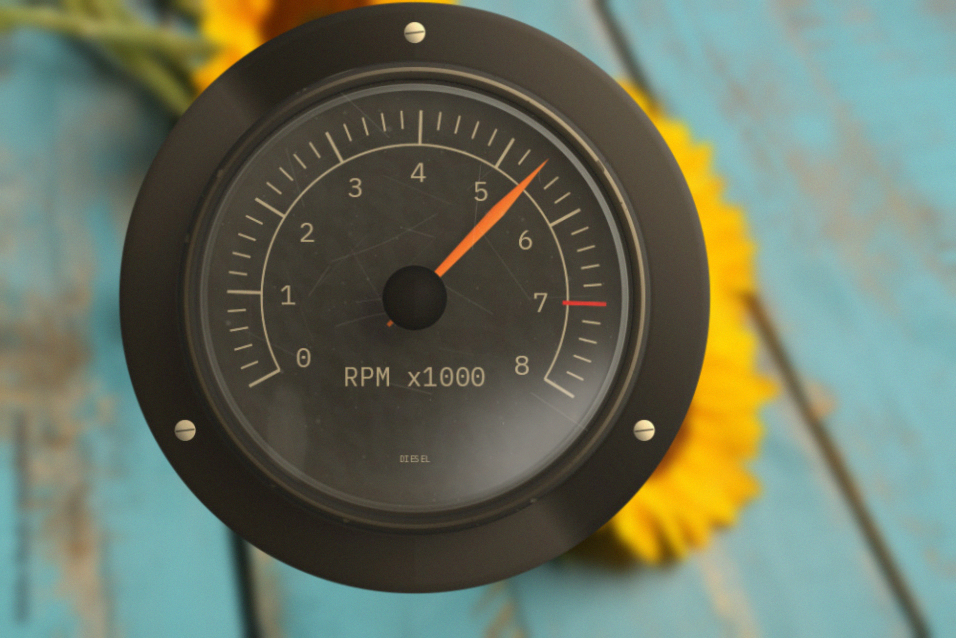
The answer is 5400; rpm
